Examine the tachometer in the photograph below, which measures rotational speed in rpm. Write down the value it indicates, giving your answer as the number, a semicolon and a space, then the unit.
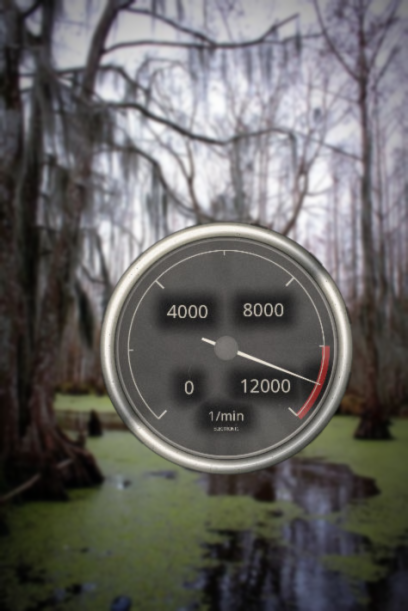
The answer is 11000; rpm
